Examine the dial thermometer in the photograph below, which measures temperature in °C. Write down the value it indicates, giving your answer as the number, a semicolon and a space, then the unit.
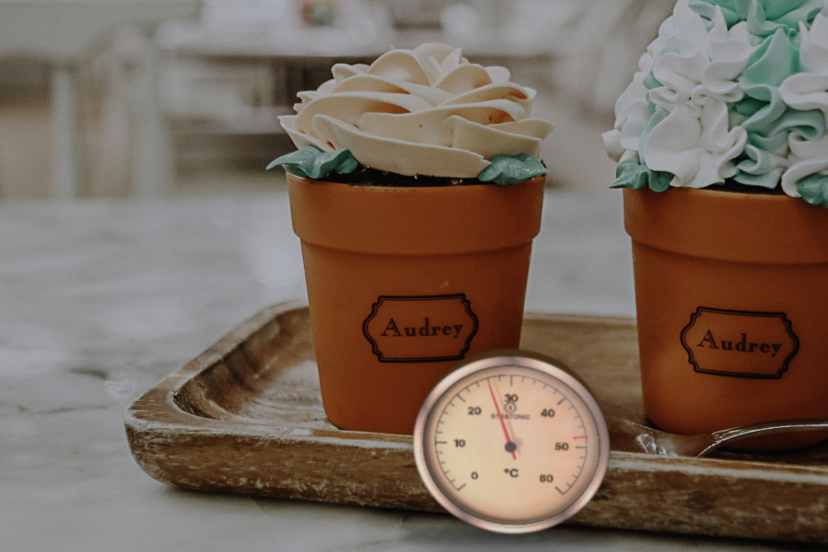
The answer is 26; °C
